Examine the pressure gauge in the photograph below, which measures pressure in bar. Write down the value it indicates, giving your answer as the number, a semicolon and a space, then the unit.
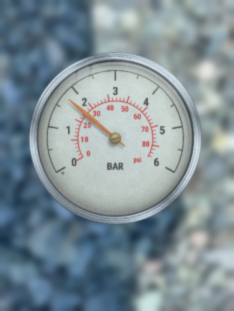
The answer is 1.75; bar
